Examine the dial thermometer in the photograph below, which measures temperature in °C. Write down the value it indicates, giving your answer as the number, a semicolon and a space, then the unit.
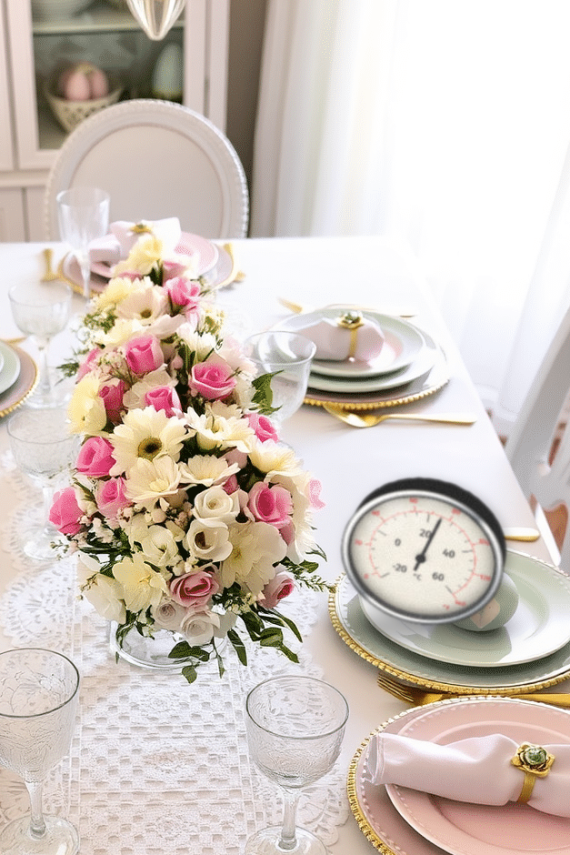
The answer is 24; °C
